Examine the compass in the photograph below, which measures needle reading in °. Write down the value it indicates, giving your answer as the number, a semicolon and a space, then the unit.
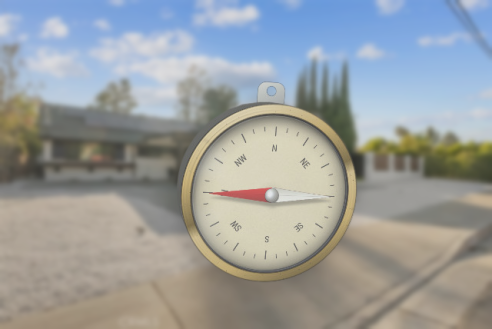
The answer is 270; °
